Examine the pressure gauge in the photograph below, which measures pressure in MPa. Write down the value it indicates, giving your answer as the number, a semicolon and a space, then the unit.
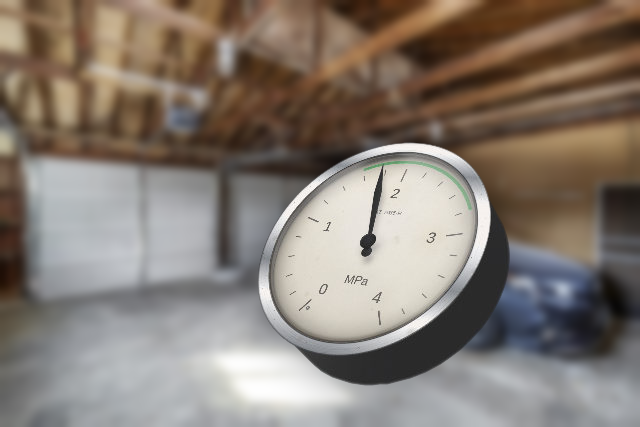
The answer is 1.8; MPa
